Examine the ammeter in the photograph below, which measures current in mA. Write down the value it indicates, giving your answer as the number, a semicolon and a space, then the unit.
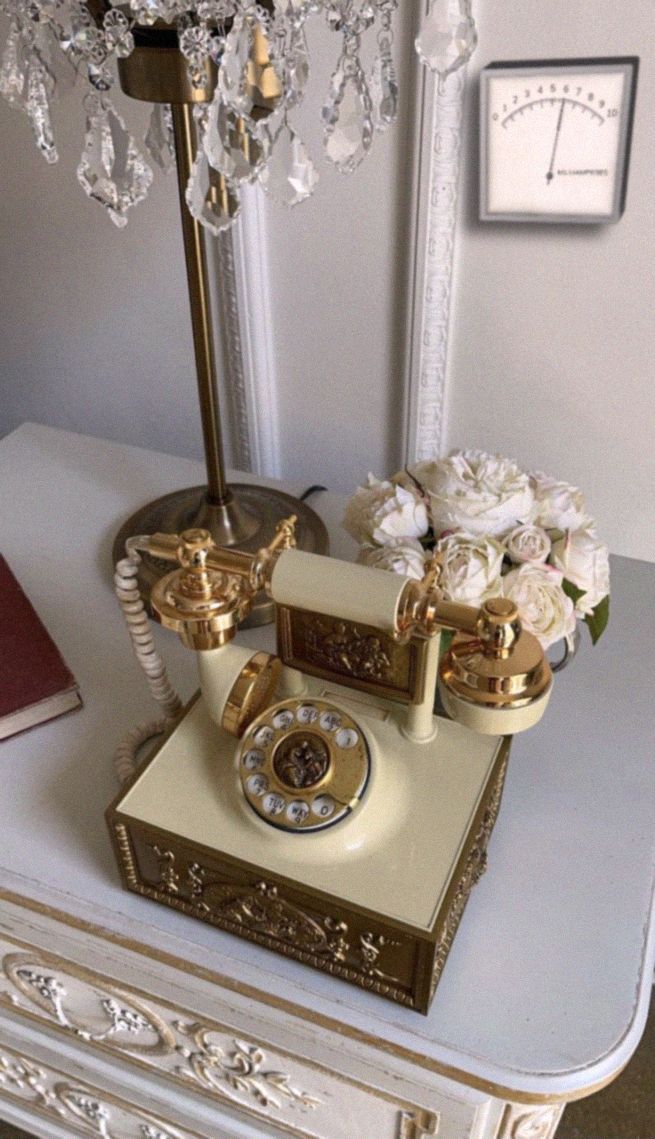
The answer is 6; mA
